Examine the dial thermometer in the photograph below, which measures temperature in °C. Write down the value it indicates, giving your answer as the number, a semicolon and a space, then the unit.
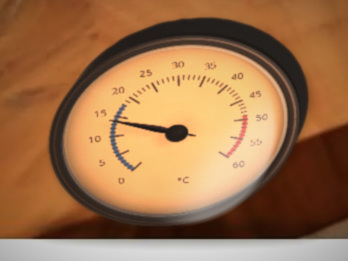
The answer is 15; °C
